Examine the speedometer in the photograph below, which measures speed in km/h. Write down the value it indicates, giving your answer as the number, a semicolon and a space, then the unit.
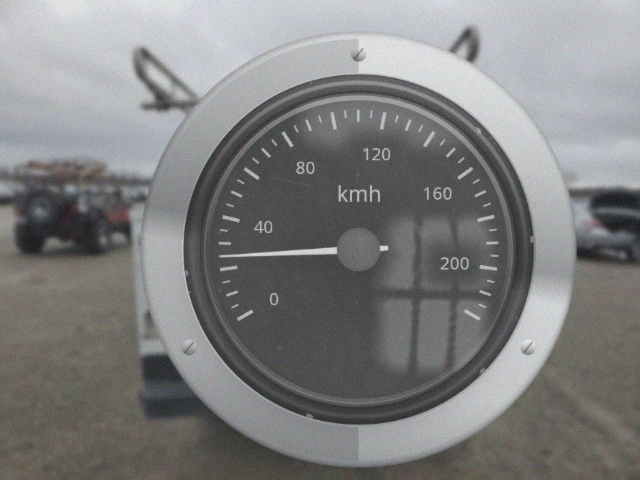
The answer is 25; km/h
